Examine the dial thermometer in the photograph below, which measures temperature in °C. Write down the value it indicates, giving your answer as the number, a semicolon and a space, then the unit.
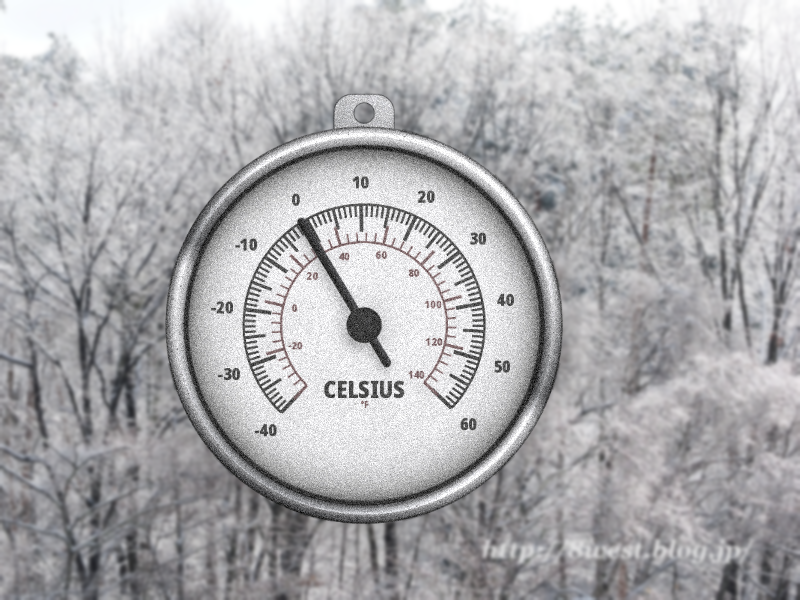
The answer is -1; °C
